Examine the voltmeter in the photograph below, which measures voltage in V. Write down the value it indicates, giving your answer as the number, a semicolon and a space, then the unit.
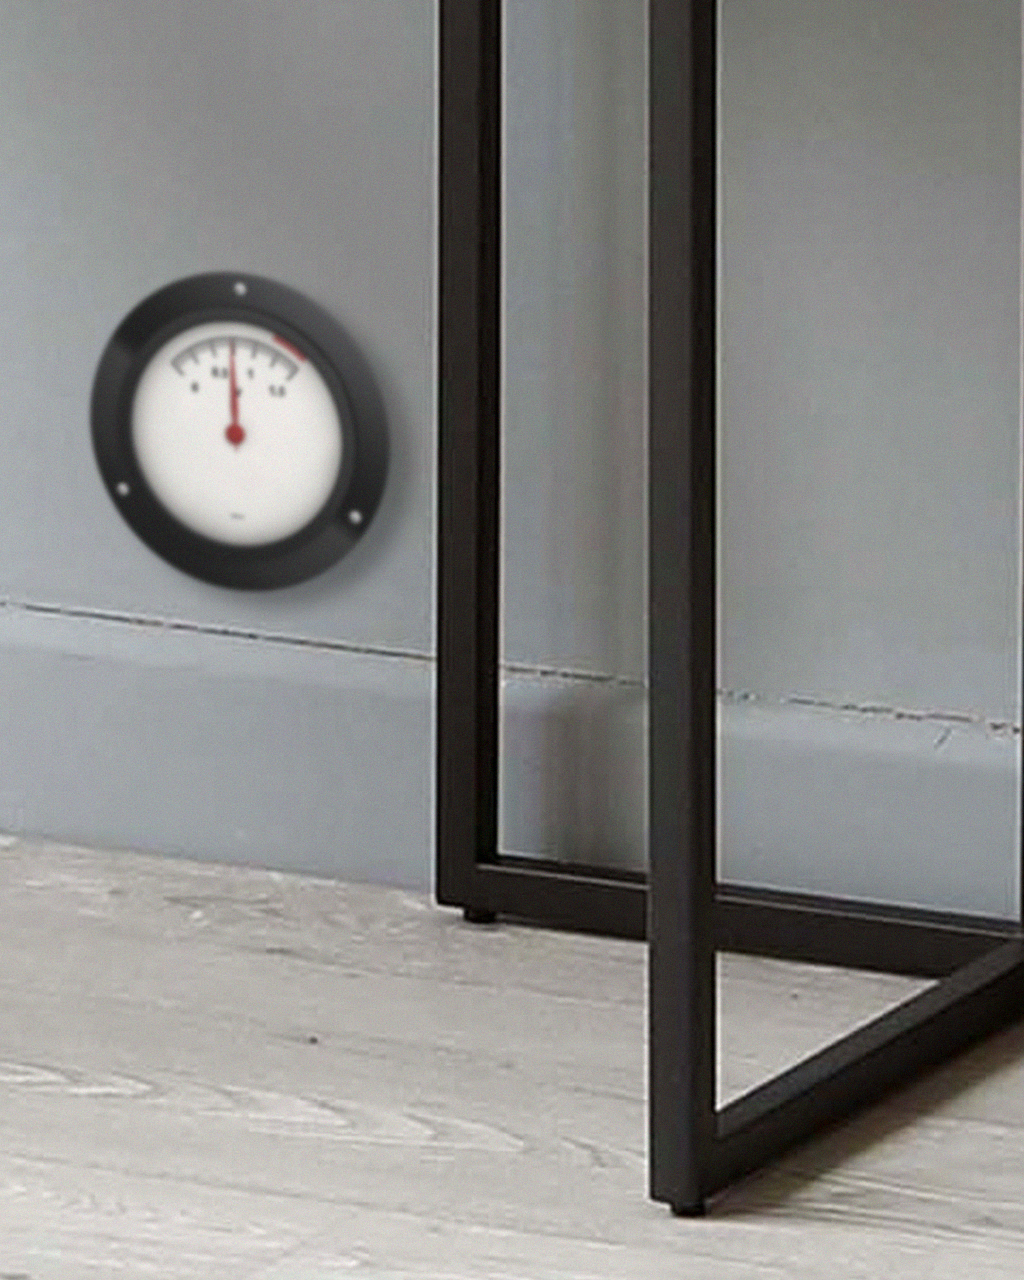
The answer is 0.75; V
